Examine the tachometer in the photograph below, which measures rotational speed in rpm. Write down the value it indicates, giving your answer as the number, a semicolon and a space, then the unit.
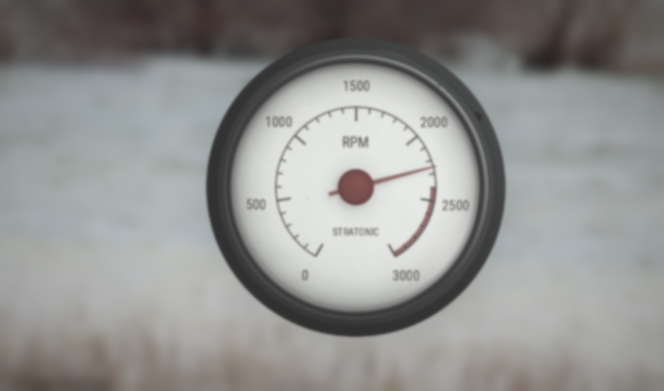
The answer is 2250; rpm
